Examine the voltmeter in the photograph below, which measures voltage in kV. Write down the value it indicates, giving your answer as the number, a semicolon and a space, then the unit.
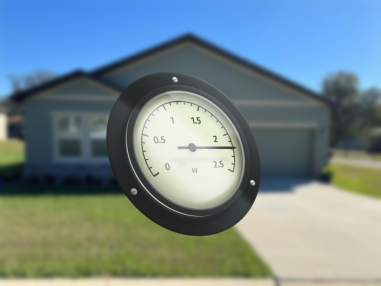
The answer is 2.2; kV
